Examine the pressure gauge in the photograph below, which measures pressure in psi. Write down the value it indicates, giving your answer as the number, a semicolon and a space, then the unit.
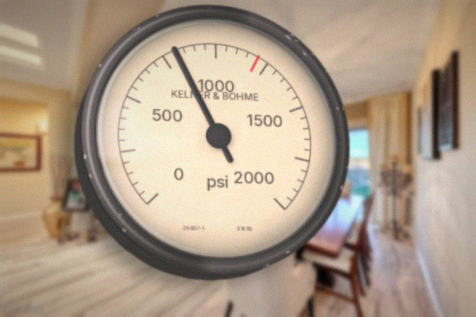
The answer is 800; psi
